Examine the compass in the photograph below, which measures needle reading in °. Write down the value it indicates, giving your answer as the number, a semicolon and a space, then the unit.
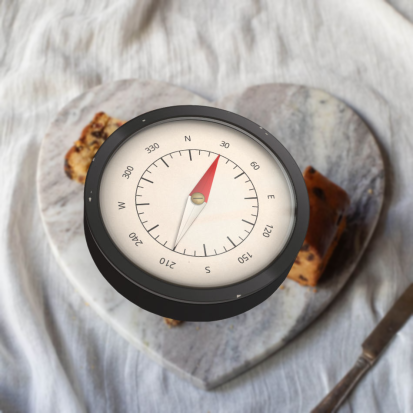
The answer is 30; °
